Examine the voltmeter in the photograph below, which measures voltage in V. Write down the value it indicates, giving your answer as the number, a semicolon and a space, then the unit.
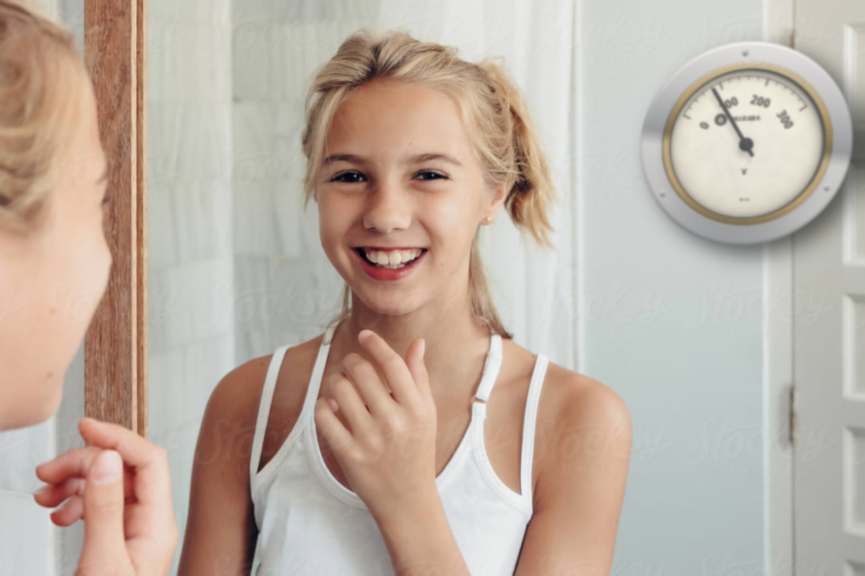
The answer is 80; V
